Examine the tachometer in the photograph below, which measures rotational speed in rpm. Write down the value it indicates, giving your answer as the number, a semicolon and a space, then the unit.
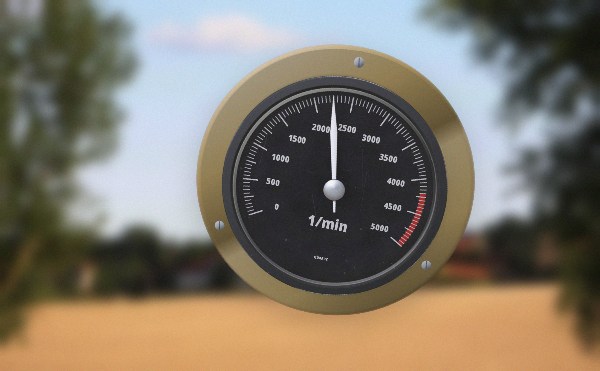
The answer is 2250; rpm
